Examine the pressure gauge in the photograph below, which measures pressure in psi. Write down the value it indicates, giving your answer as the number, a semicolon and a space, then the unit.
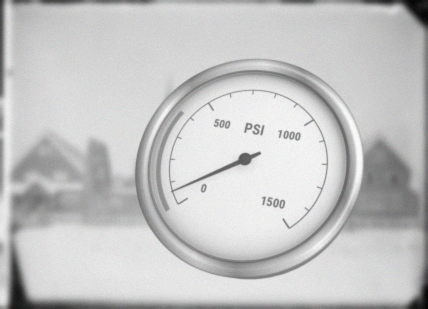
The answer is 50; psi
